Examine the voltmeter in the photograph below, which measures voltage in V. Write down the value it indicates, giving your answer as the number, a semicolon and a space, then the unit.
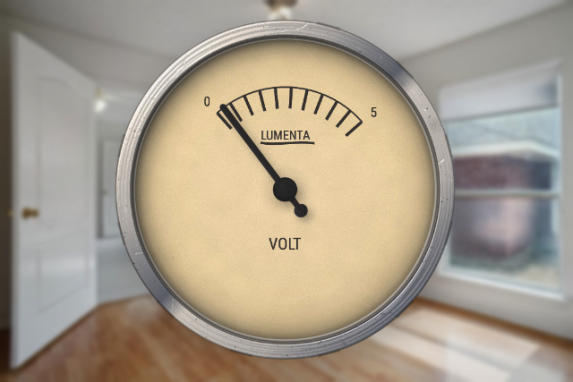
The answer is 0.25; V
